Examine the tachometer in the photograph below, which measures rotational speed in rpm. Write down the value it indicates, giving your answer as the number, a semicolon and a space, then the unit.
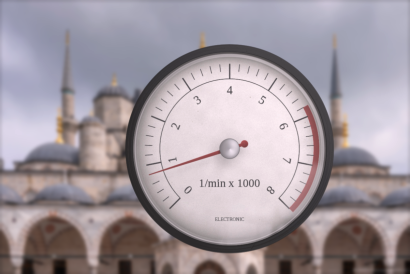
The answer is 800; rpm
